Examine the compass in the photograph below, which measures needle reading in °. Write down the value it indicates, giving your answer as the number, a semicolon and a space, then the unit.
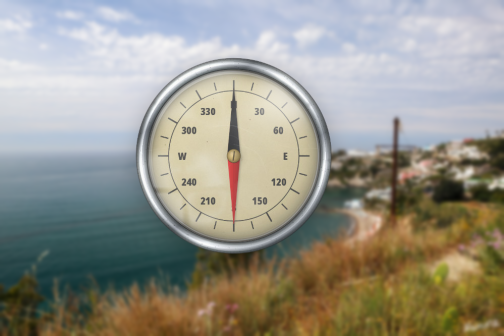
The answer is 180; °
